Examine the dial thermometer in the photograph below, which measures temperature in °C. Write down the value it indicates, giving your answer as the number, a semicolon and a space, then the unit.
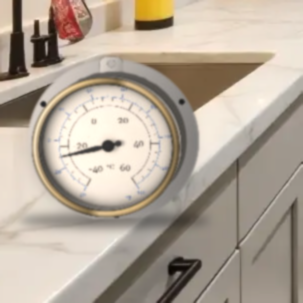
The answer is -24; °C
